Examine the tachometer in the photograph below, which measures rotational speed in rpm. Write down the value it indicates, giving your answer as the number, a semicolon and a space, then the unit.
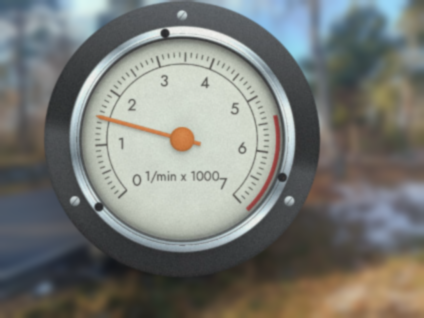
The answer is 1500; rpm
